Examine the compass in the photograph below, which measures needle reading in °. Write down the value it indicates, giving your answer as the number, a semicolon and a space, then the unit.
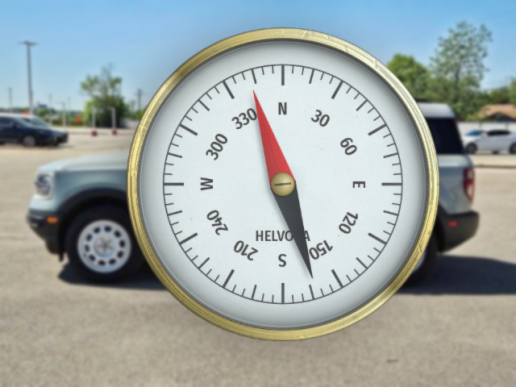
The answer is 342.5; °
